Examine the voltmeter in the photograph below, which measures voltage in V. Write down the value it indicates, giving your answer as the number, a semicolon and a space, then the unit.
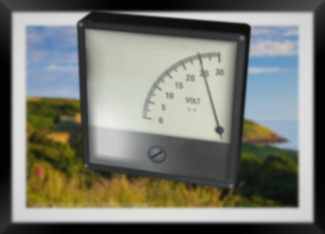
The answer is 25; V
